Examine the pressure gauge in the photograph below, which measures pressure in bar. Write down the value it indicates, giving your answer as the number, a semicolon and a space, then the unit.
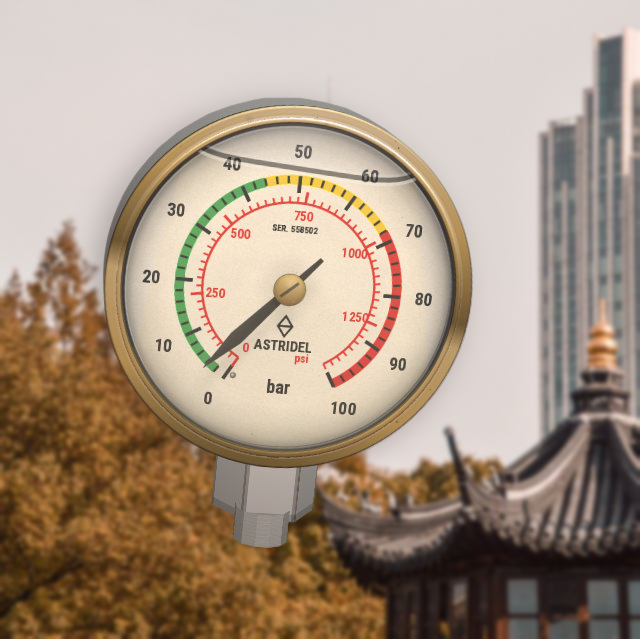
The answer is 4; bar
